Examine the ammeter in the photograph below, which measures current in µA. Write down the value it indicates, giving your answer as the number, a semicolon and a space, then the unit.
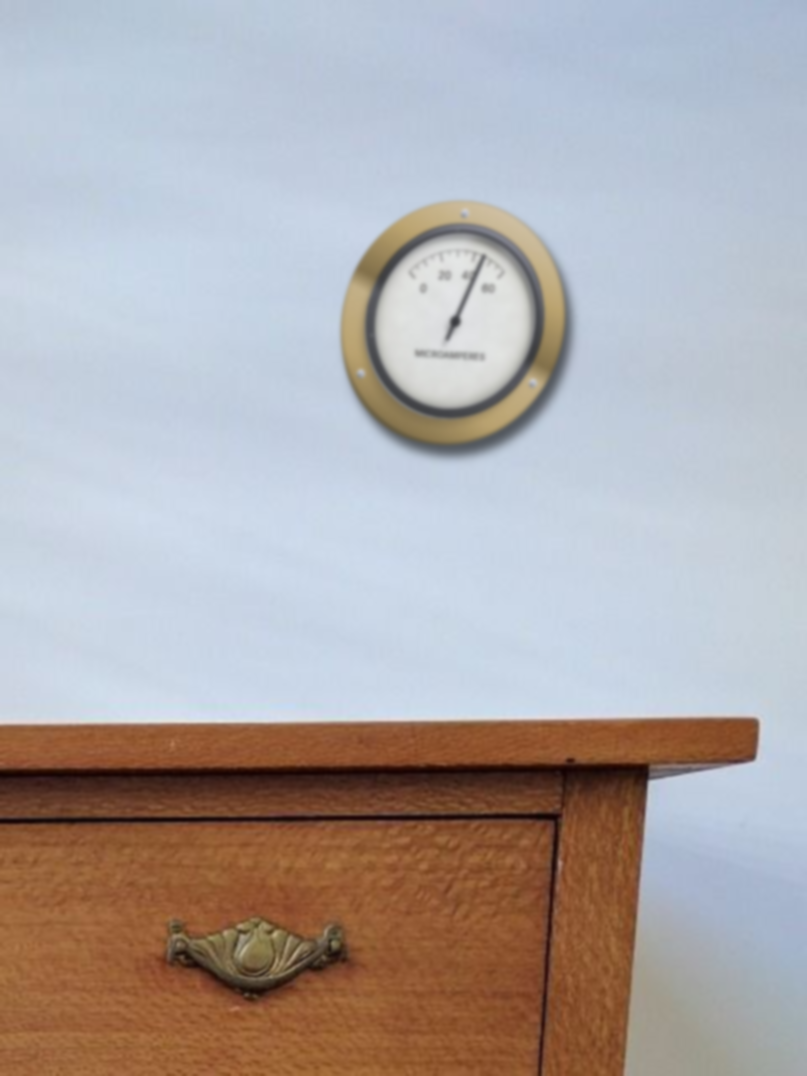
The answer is 45; µA
